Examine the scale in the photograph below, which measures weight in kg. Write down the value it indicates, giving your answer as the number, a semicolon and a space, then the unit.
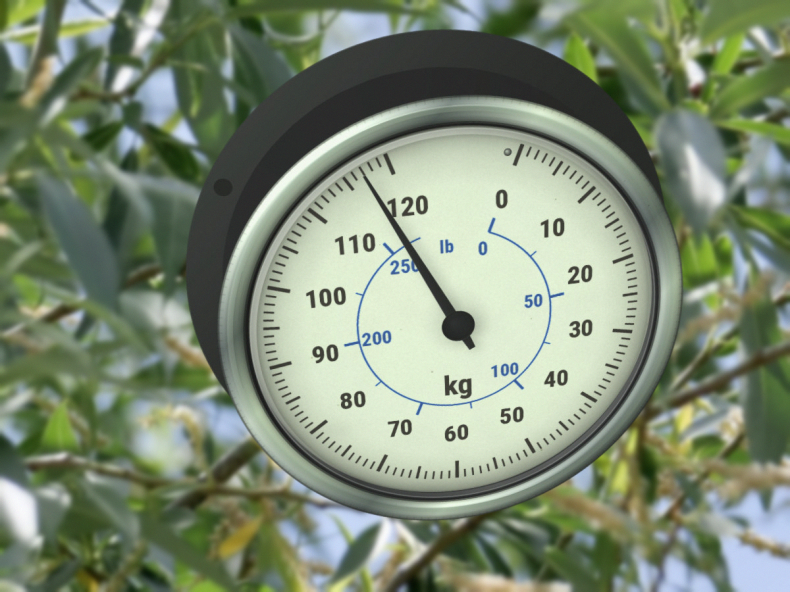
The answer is 117; kg
